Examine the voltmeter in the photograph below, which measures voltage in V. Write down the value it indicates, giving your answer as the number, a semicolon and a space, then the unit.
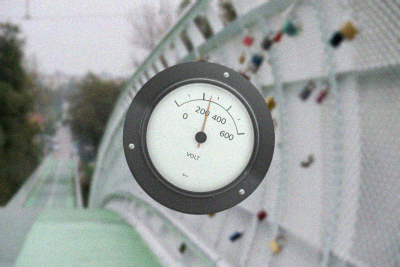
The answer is 250; V
